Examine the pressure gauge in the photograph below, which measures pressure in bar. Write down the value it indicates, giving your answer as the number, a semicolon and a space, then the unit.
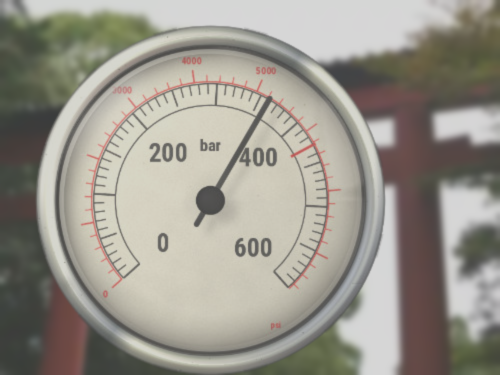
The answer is 360; bar
